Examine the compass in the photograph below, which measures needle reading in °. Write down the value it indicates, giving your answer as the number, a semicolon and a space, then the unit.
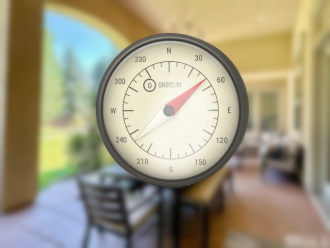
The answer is 50; °
